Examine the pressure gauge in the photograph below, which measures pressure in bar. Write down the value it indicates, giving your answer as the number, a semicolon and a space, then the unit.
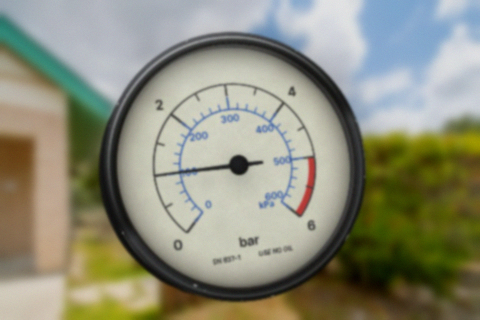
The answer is 1; bar
